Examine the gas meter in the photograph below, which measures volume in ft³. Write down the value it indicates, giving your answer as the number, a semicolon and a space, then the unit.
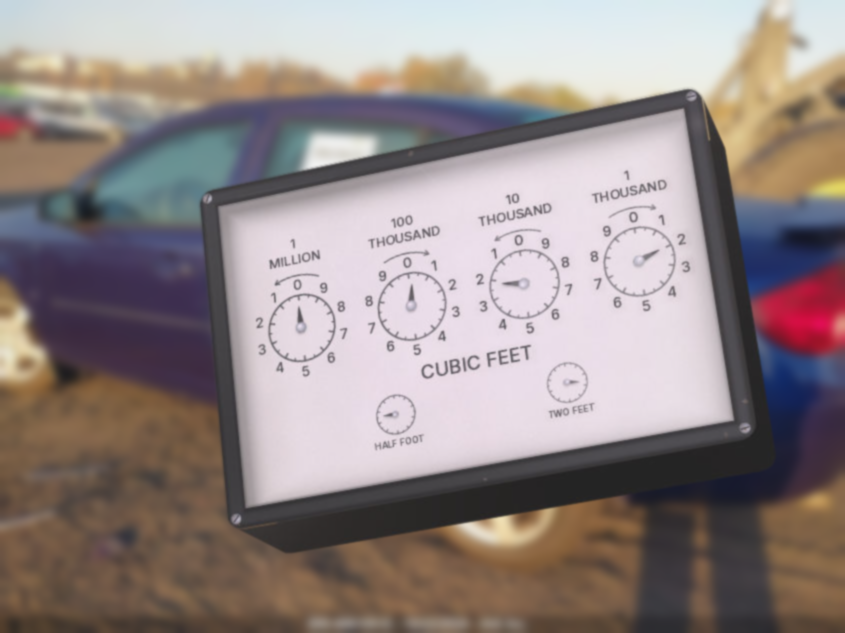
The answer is 2200; ft³
